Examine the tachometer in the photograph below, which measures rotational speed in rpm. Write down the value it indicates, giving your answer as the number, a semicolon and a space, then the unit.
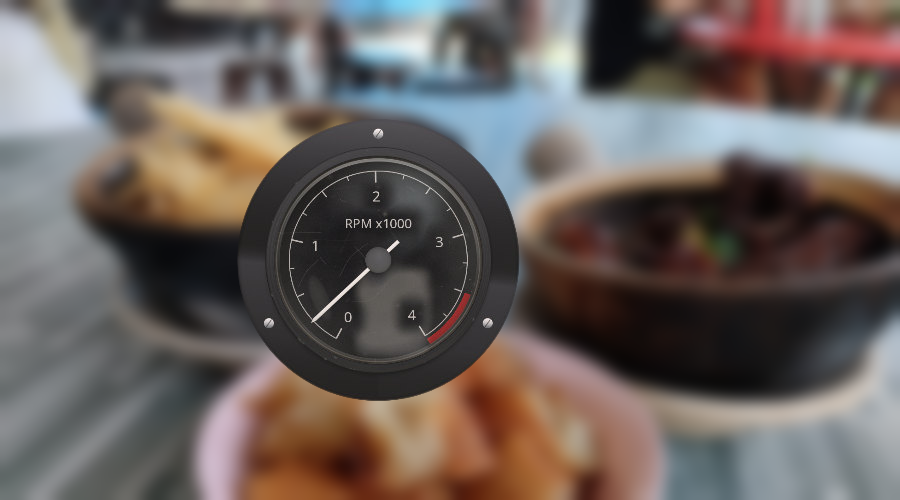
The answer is 250; rpm
